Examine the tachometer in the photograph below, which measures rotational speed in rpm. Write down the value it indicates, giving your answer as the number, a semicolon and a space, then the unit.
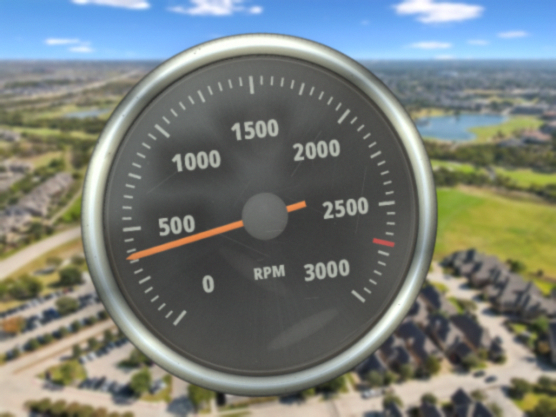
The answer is 375; rpm
